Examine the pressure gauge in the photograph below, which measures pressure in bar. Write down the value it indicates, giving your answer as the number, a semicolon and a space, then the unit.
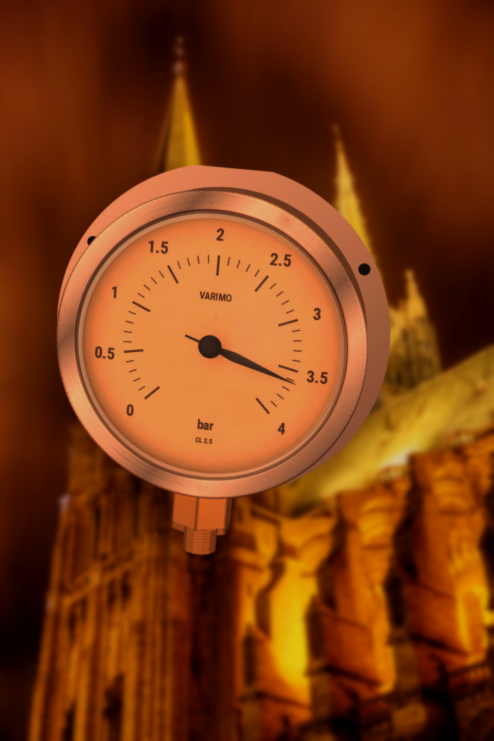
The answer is 3.6; bar
